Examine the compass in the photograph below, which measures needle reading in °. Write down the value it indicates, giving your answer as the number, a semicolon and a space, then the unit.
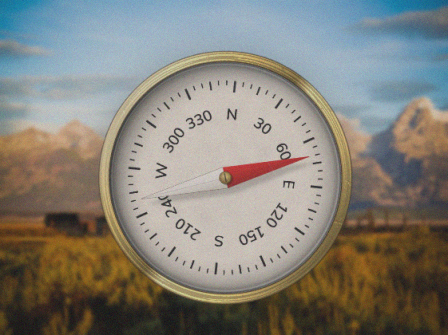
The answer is 70; °
